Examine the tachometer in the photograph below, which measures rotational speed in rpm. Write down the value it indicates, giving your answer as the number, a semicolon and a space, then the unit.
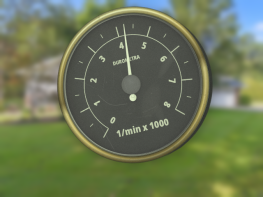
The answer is 4250; rpm
